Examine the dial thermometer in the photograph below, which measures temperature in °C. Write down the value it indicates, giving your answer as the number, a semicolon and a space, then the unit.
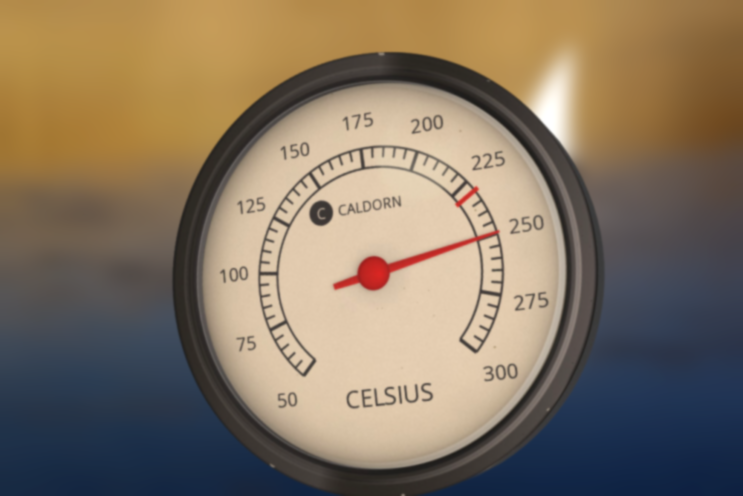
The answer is 250; °C
